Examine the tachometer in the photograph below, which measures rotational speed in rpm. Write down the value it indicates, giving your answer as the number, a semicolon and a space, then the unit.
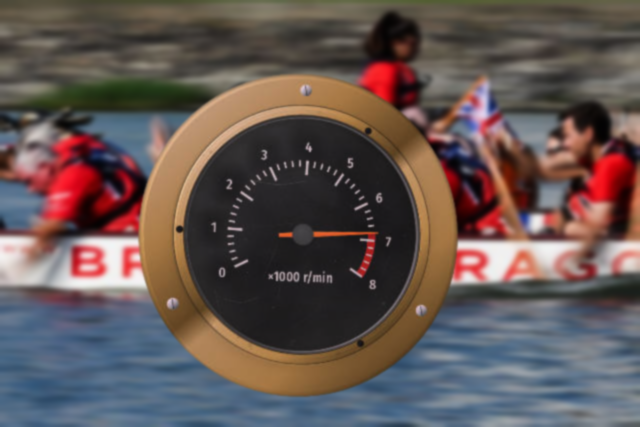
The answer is 6800; rpm
